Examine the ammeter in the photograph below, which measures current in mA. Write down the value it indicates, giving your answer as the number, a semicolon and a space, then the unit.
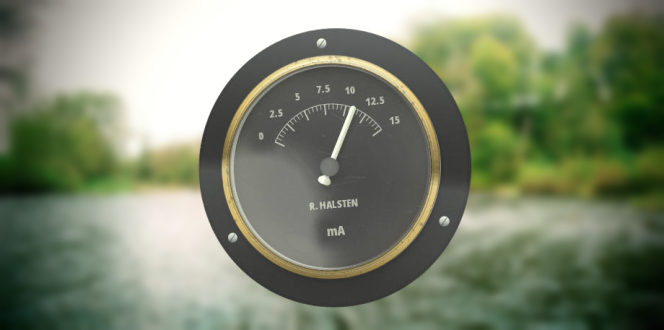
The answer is 11; mA
